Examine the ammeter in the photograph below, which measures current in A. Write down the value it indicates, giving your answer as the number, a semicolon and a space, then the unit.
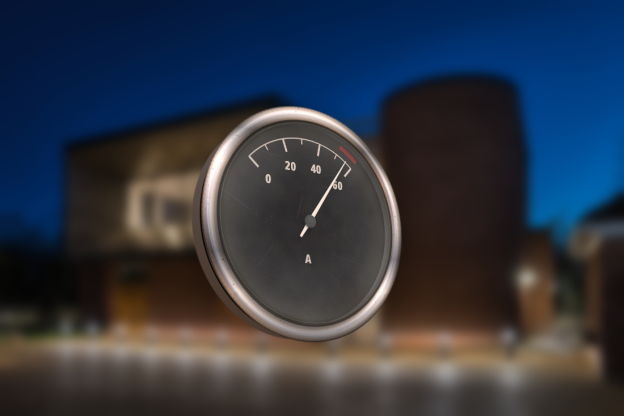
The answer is 55; A
